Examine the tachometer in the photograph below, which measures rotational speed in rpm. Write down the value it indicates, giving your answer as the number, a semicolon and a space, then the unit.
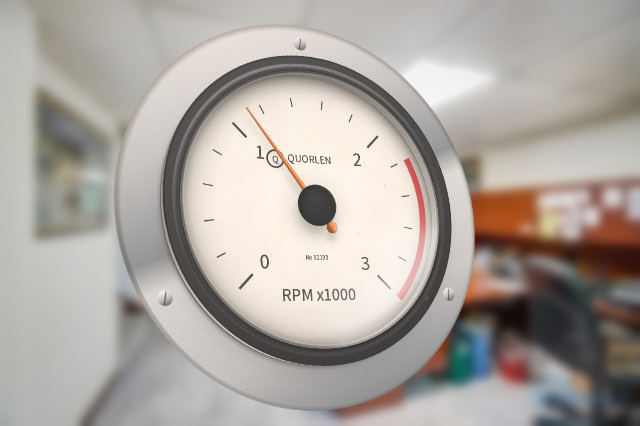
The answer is 1100; rpm
